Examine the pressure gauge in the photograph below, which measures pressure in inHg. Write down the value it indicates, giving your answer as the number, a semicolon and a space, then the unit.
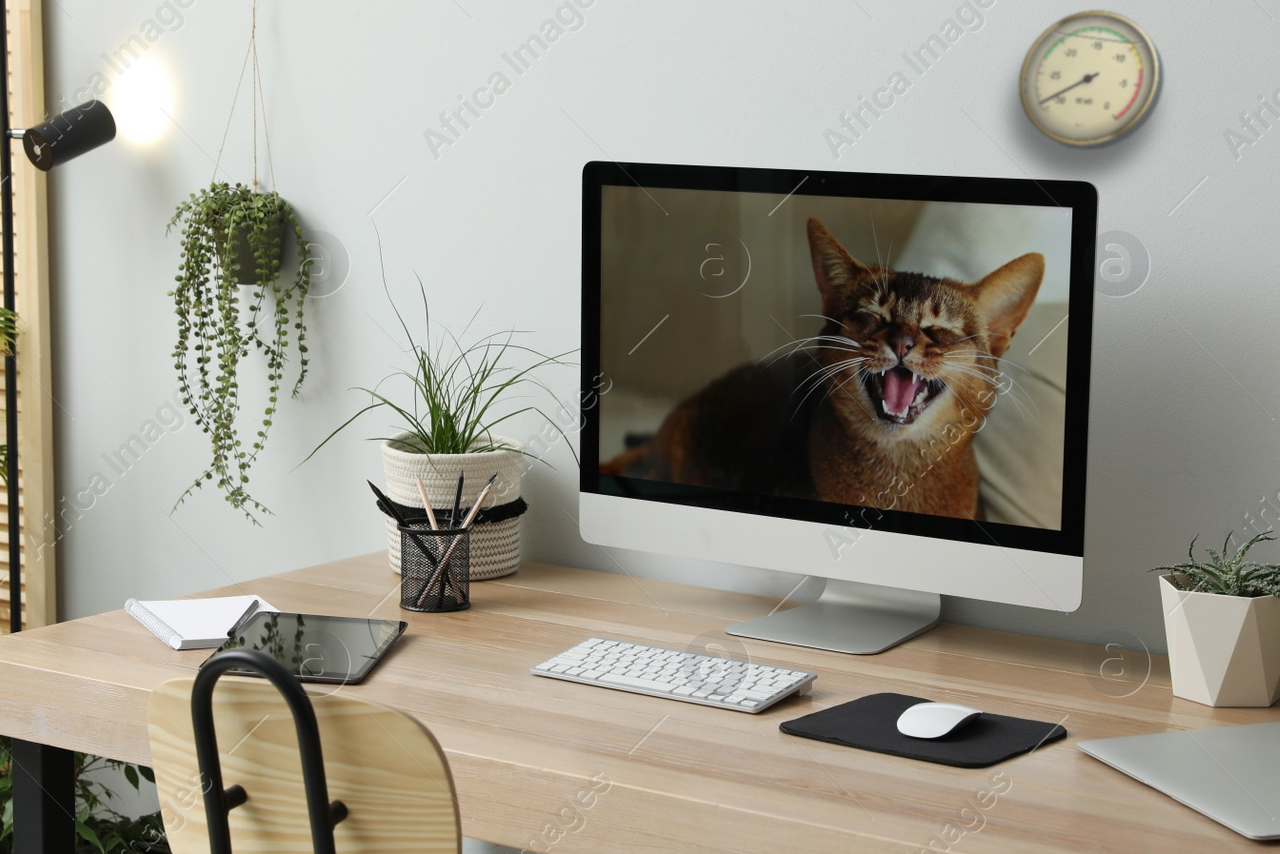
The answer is -29; inHg
